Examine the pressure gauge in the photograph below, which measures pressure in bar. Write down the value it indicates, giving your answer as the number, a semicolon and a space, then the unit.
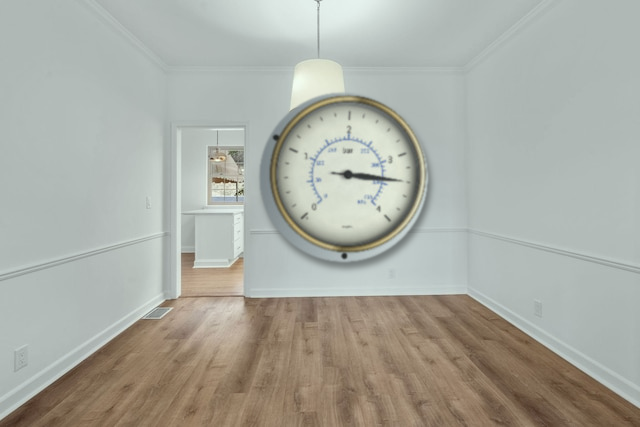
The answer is 3.4; bar
